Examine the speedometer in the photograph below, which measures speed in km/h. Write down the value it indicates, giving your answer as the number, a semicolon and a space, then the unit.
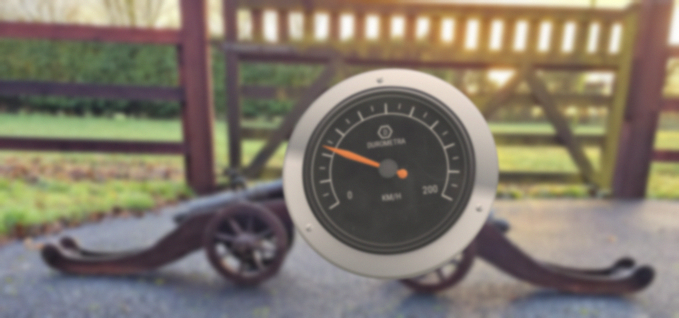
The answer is 45; km/h
